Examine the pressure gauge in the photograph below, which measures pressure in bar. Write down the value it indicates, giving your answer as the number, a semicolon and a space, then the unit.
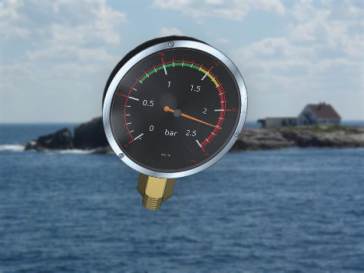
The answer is 2.2; bar
